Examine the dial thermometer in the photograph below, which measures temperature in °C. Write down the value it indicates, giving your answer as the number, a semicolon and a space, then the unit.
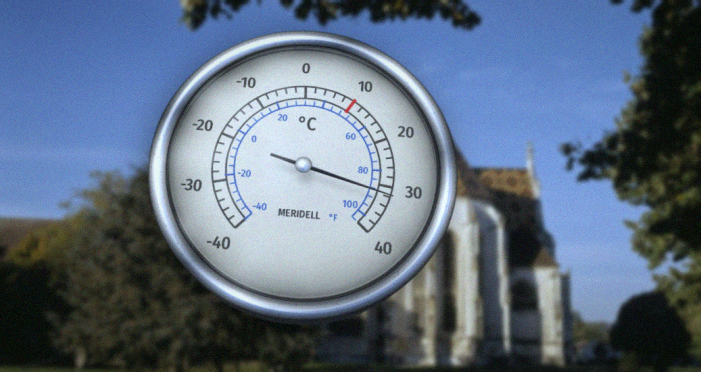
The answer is 32; °C
